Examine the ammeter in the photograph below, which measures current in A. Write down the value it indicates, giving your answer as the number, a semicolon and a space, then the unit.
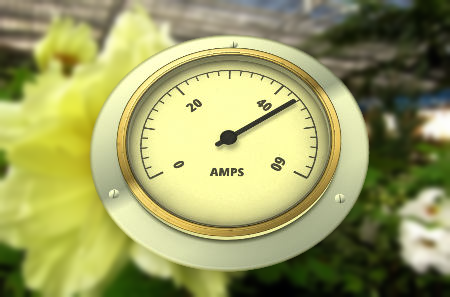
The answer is 44; A
